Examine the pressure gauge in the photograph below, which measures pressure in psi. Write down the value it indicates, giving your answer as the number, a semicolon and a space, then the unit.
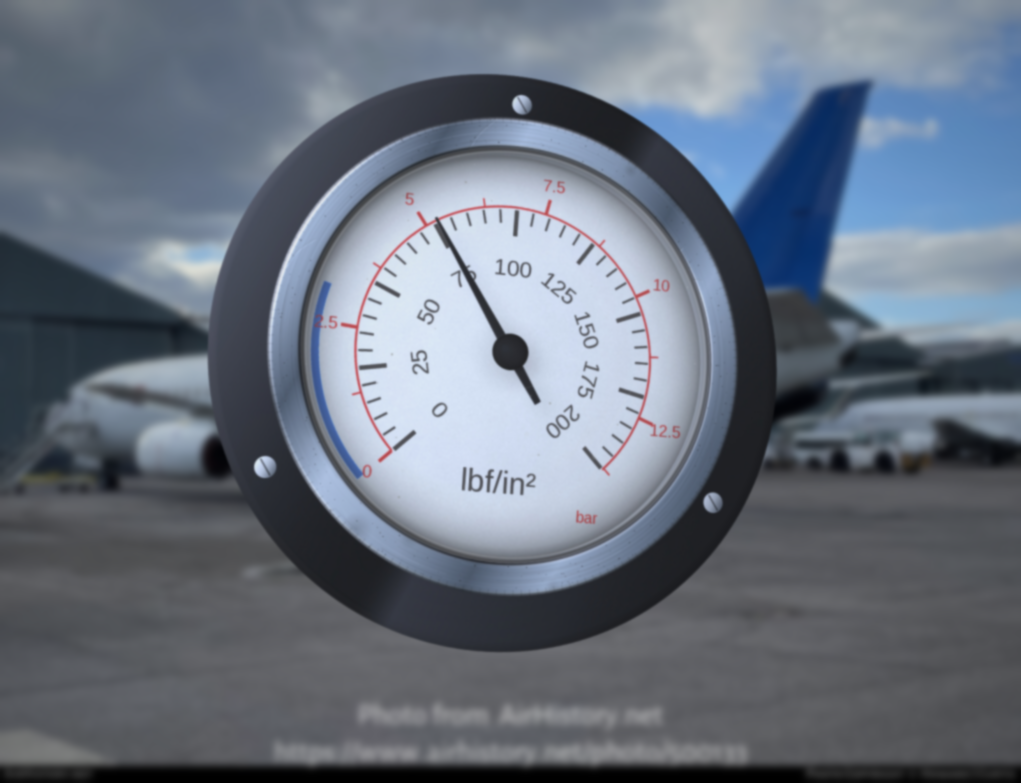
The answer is 75; psi
